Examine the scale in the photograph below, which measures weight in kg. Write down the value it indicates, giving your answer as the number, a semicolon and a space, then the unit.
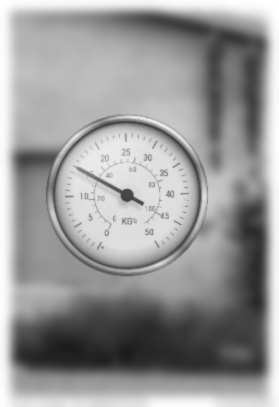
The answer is 15; kg
